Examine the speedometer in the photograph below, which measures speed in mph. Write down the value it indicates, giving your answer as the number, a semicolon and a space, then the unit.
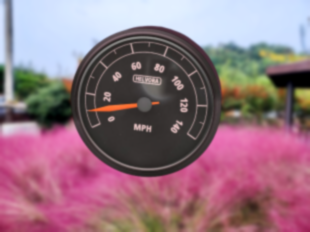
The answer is 10; mph
